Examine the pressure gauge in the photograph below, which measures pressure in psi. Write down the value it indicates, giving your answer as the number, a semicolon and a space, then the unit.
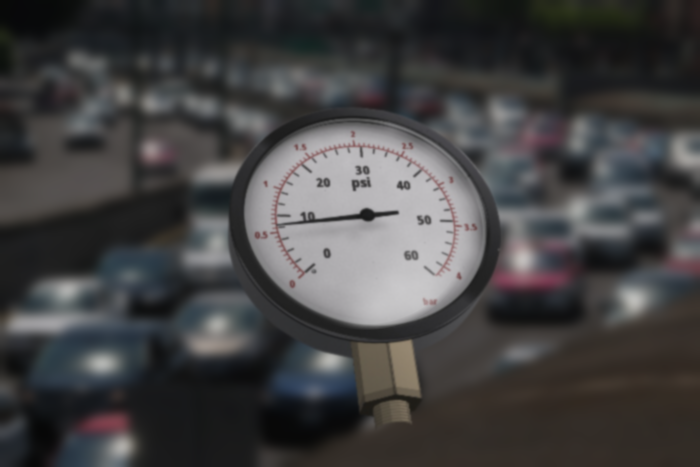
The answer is 8; psi
